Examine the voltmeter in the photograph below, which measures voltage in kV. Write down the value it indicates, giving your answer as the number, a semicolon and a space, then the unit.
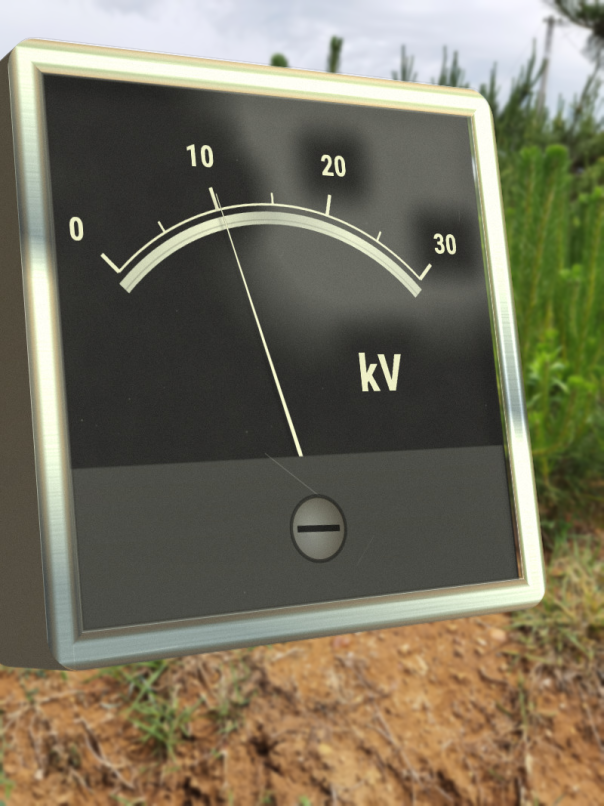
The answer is 10; kV
